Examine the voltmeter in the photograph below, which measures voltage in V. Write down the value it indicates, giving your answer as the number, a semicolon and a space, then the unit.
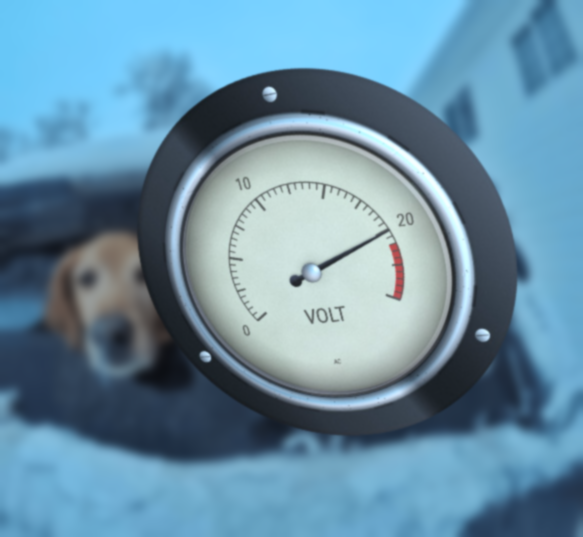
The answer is 20; V
